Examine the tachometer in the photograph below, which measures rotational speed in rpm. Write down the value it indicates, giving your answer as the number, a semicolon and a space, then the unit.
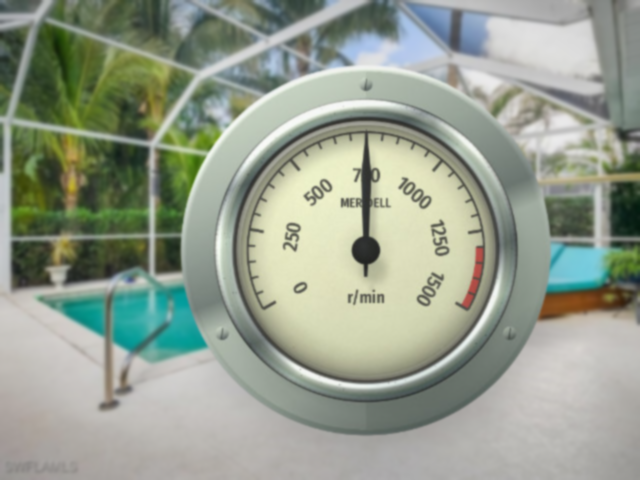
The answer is 750; rpm
